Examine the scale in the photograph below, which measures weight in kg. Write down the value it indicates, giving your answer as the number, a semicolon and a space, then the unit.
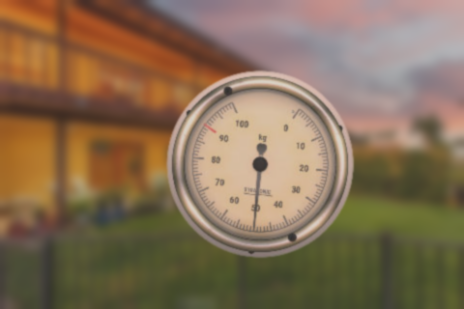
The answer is 50; kg
